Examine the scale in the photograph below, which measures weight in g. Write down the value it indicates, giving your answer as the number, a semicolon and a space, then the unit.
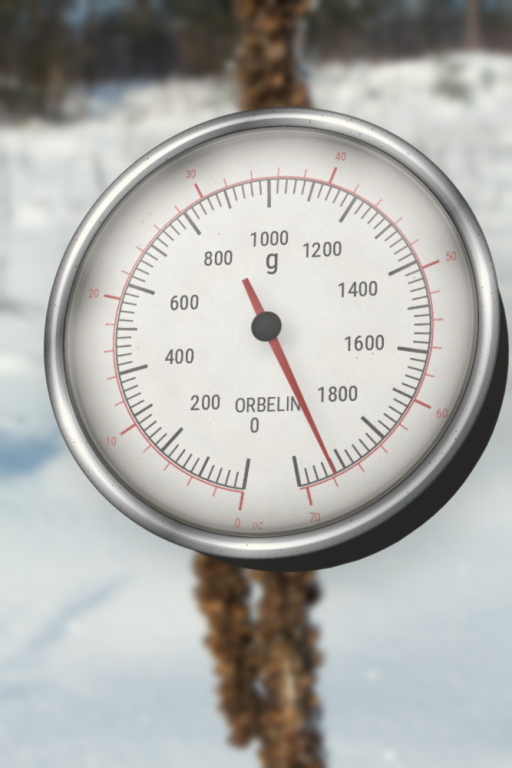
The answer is 1920; g
